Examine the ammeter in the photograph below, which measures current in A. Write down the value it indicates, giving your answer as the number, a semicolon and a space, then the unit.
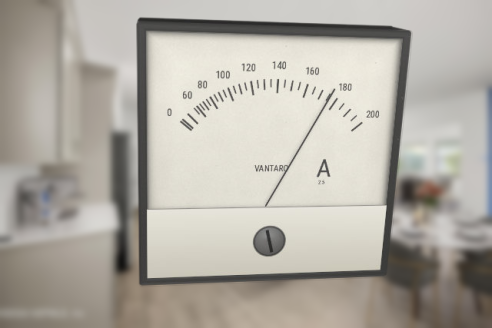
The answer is 175; A
